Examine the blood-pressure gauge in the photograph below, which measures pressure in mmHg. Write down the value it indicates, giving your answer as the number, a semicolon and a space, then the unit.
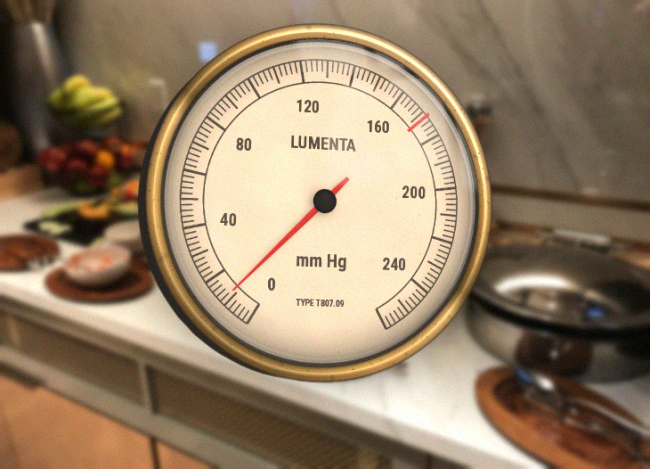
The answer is 12; mmHg
